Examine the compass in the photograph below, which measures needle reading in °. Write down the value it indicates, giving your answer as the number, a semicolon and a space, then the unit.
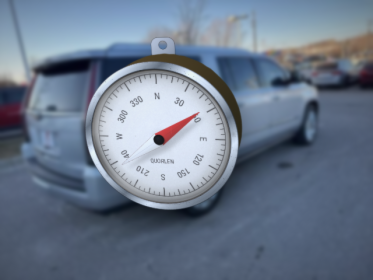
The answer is 55; °
